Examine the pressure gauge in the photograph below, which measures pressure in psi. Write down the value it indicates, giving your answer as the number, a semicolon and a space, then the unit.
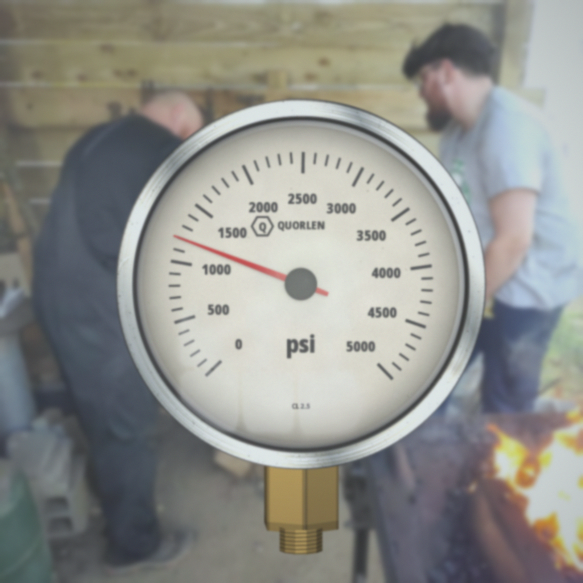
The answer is 1200; psi
